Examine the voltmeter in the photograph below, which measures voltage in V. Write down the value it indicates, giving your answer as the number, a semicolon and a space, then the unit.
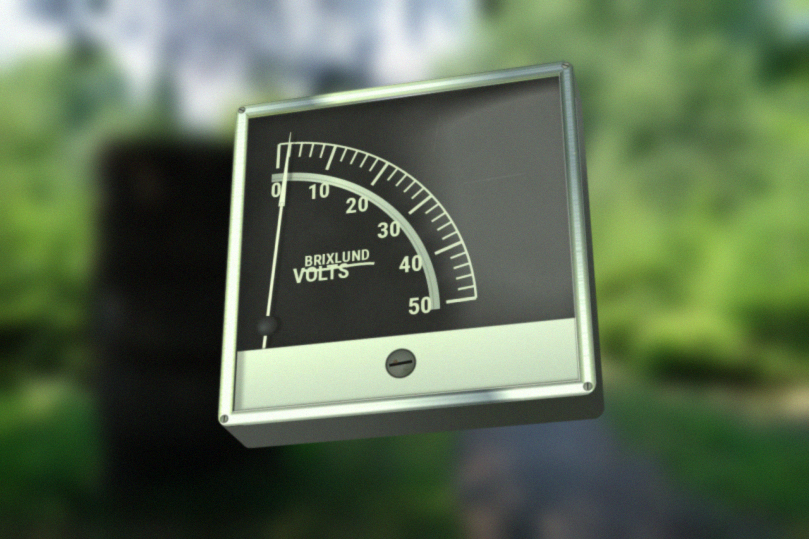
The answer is 2; V
